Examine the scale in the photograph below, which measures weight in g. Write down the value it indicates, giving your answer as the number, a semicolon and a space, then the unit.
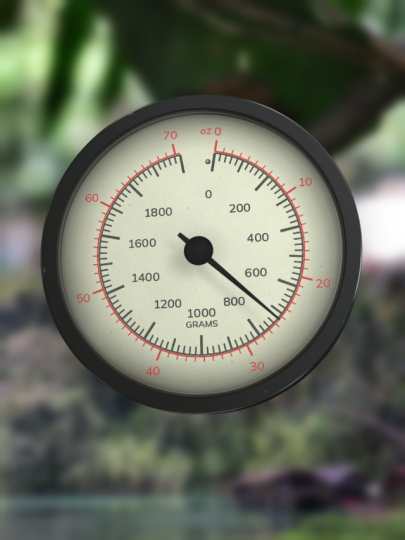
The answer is 720; g
